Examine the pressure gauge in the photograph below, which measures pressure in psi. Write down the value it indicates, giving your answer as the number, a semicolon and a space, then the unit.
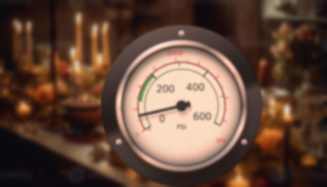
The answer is 50; psi
